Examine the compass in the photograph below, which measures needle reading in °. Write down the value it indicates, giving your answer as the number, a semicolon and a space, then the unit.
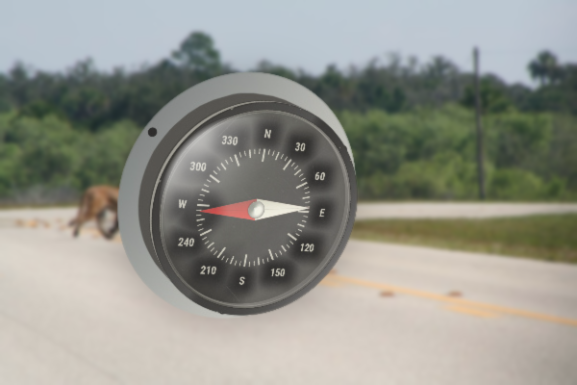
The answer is 265; °
